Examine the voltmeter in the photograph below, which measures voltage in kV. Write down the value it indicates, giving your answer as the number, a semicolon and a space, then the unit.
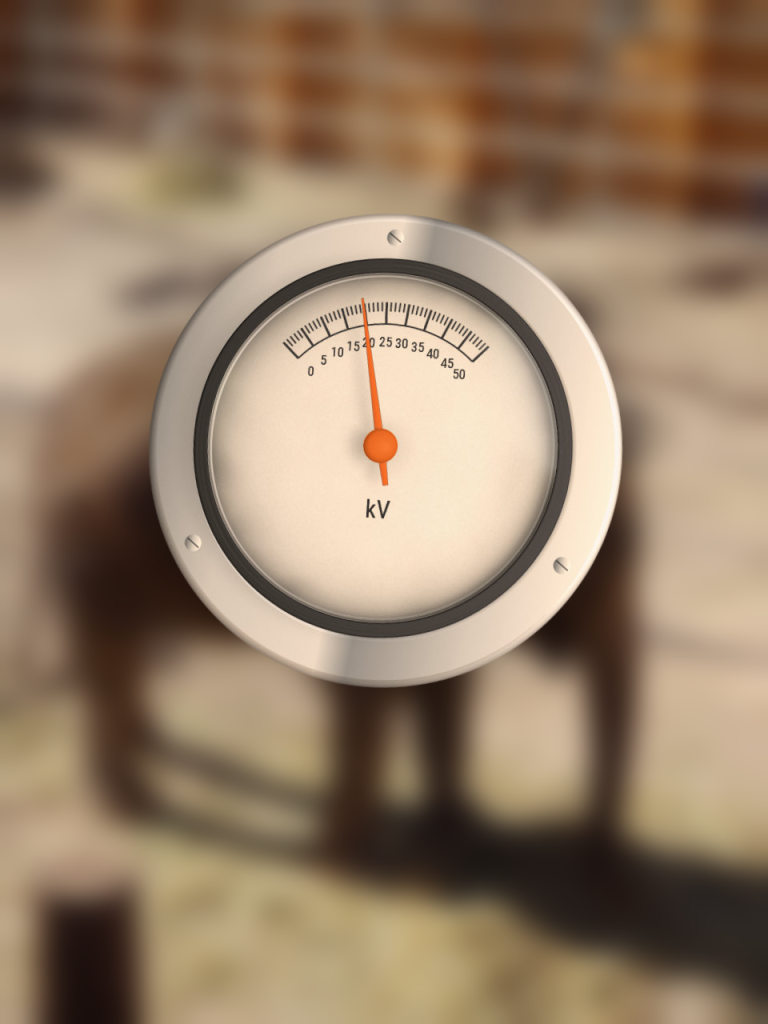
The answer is 20; kV
